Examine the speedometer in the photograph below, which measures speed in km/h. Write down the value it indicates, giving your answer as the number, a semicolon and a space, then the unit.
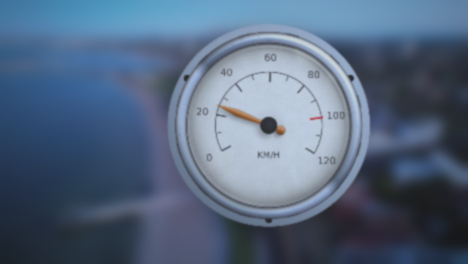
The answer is 25; km/h
